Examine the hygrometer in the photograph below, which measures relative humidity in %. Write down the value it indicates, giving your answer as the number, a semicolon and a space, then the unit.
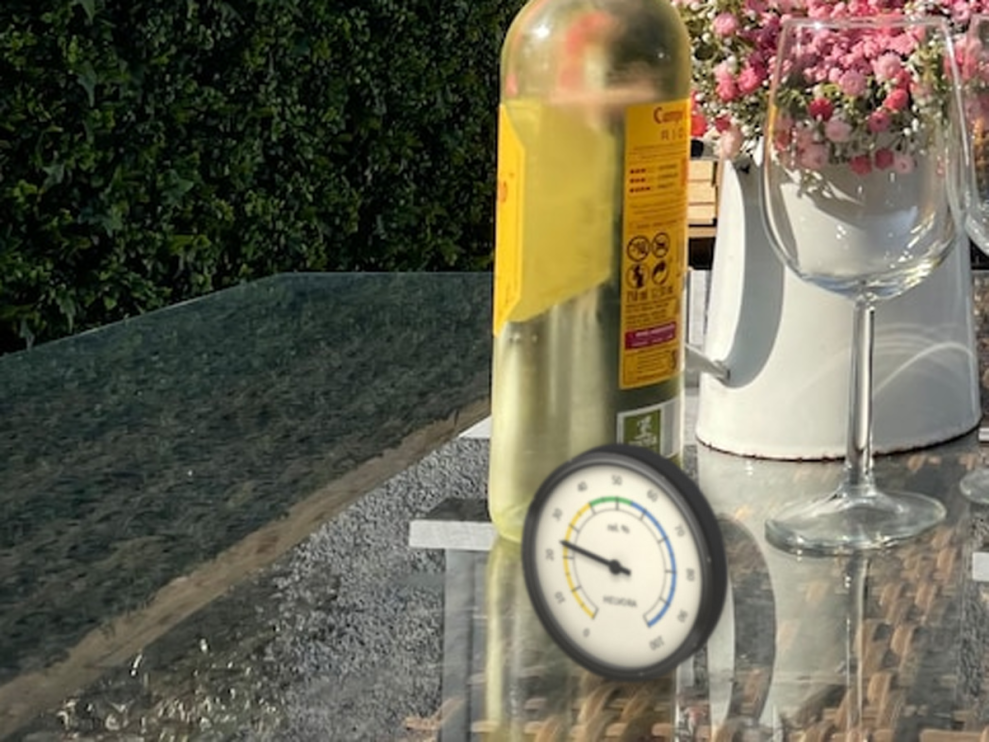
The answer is 25; %
